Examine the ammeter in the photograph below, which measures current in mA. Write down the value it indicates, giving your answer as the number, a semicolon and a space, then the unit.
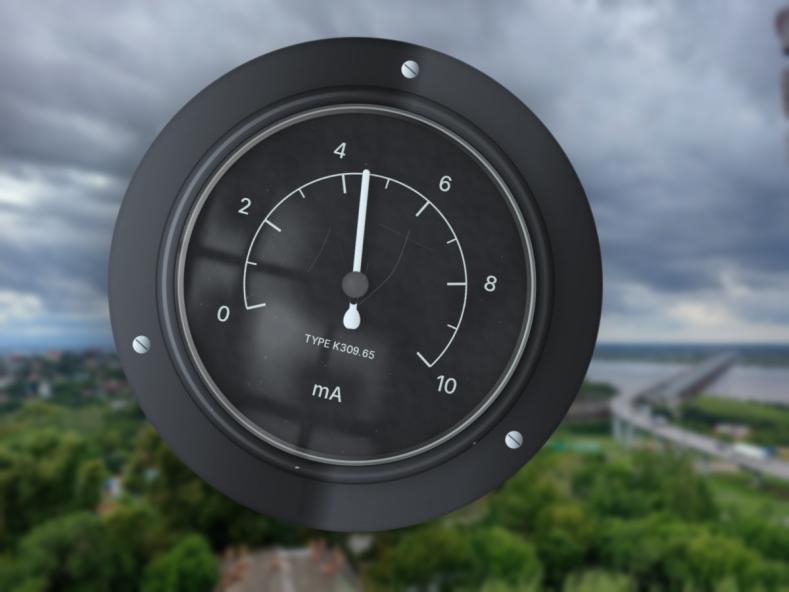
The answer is 4.5; mA
